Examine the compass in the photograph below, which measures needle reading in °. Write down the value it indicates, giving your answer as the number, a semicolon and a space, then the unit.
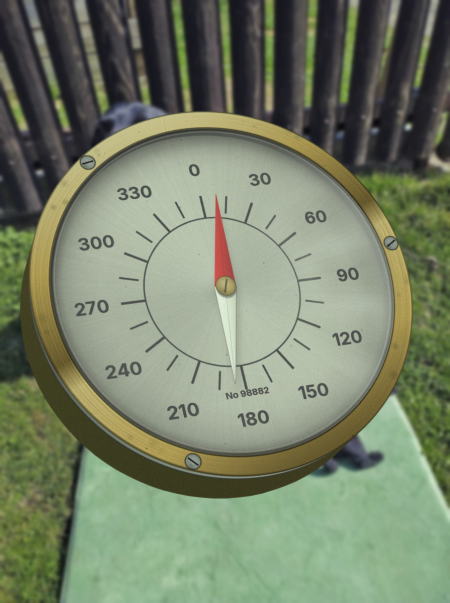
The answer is 7.5; °
